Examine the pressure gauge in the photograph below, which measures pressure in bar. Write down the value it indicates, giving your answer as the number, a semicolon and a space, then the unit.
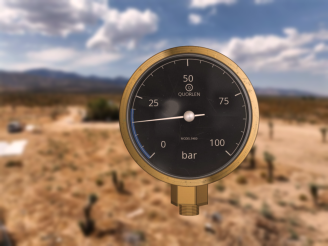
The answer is 15; bar
